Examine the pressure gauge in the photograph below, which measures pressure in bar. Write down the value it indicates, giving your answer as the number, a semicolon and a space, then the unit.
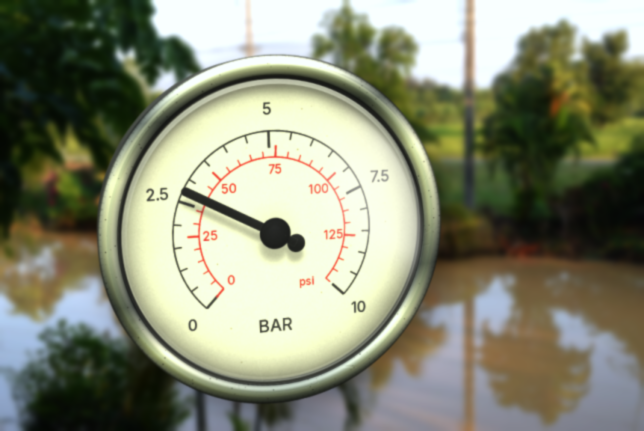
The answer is 2.75; bar
